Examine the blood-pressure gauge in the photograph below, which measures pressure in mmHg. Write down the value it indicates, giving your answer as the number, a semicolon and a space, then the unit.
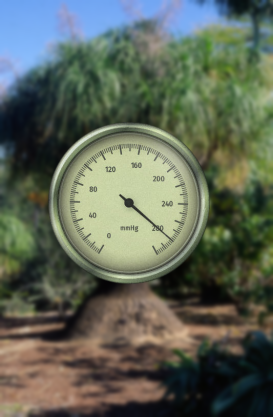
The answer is 280; mmHg
